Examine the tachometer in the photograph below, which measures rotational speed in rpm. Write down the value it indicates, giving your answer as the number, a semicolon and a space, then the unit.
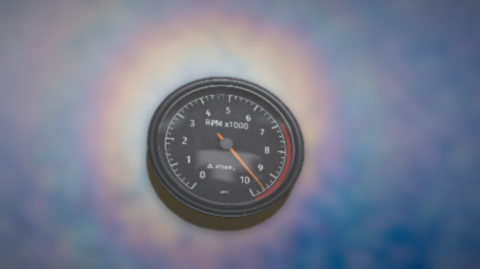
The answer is 9600; rpm
